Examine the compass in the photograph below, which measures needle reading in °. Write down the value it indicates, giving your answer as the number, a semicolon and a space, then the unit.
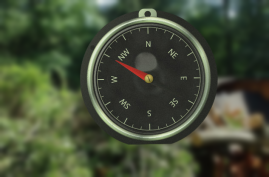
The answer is 300; °
